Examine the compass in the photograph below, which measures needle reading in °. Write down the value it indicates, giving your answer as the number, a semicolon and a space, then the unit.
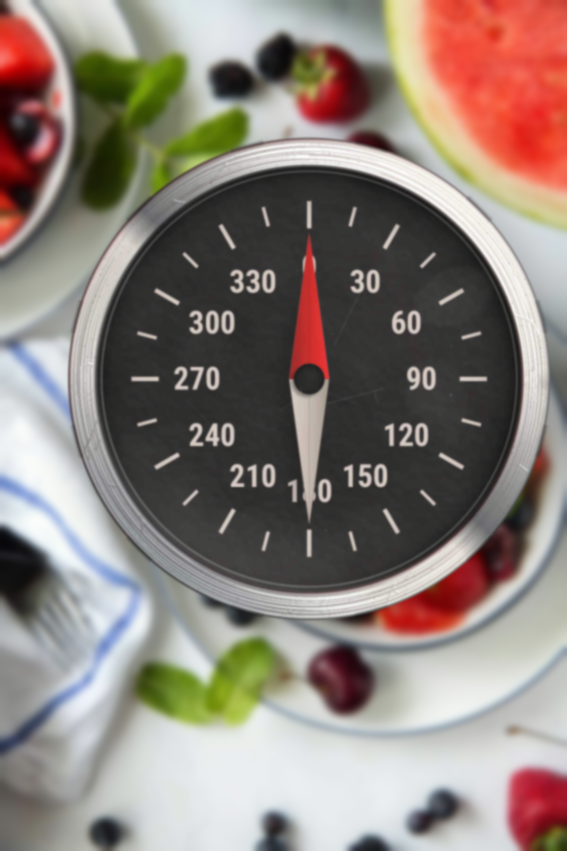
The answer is 0; °
